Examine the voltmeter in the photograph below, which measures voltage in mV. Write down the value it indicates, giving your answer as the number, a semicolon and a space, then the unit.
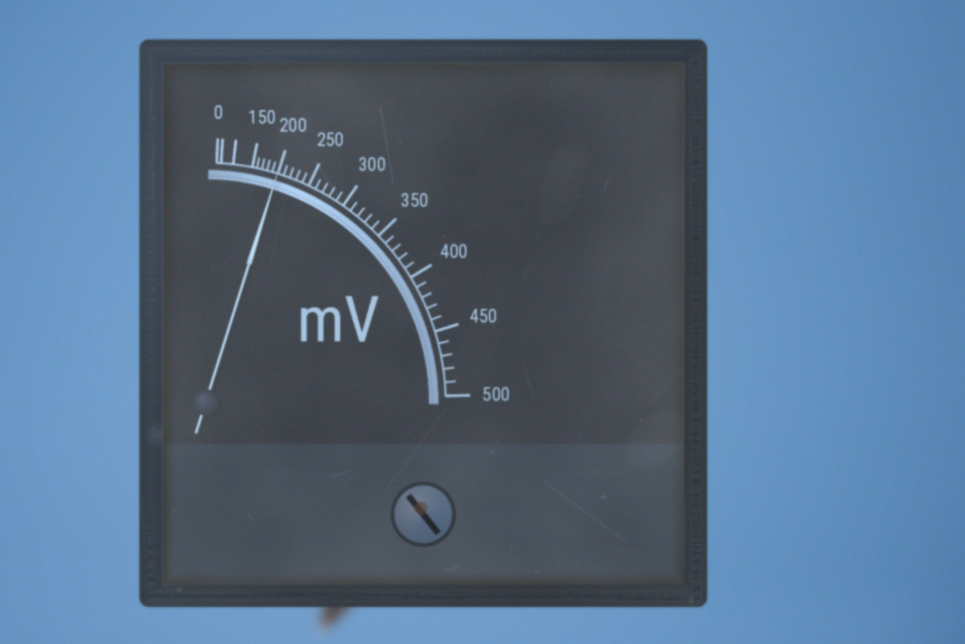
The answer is 200; mV
